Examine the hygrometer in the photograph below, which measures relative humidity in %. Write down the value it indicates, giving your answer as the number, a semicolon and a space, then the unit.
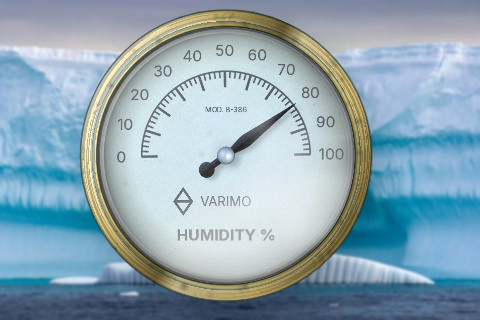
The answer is 80; %
